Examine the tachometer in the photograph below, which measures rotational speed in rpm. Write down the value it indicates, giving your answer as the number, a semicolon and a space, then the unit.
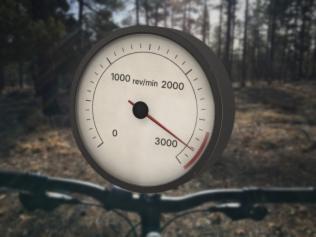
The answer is 2800; rpm
